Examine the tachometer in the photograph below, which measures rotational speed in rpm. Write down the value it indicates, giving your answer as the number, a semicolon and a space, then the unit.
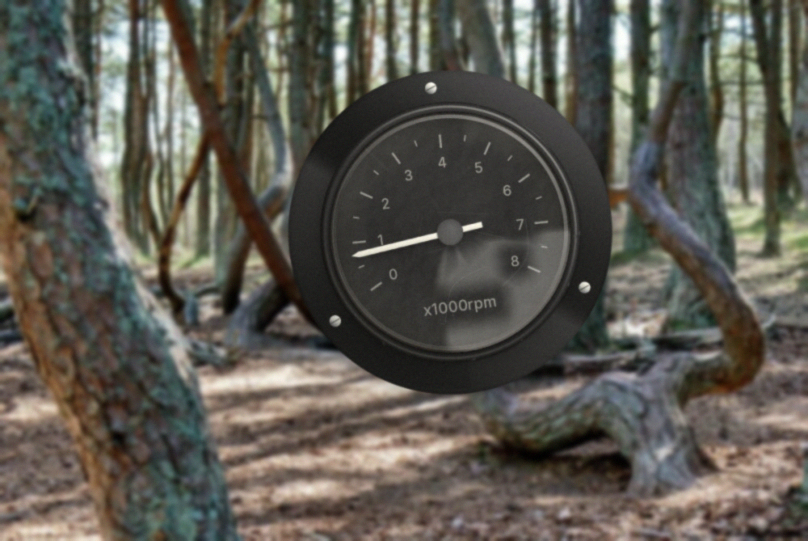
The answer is 750; rpm
